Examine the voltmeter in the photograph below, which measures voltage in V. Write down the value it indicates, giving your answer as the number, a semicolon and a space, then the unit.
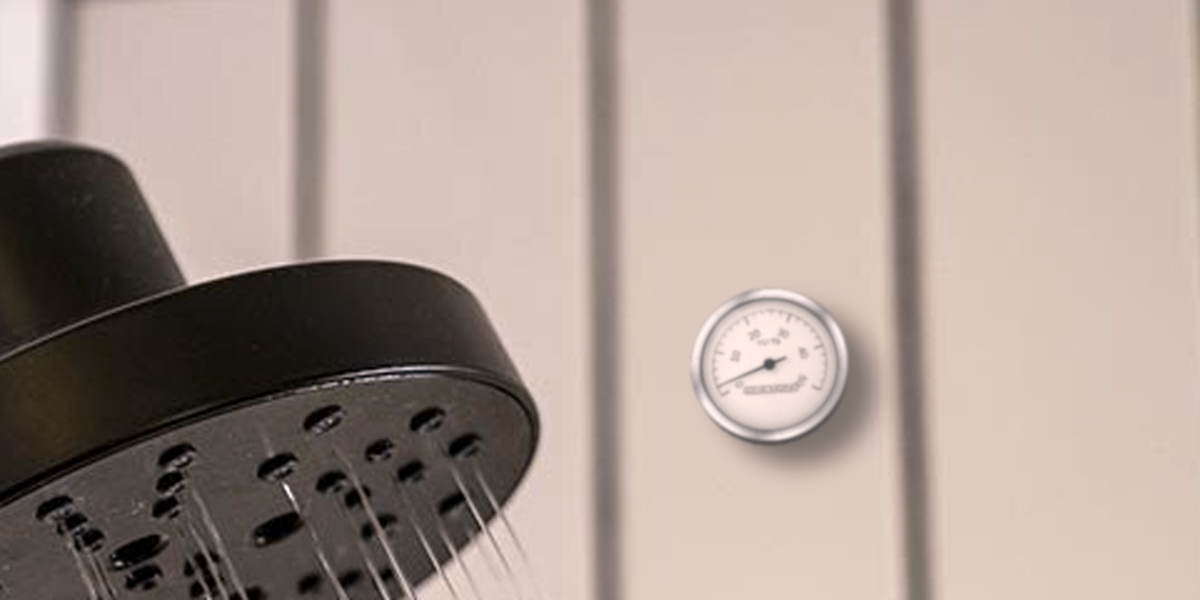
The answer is 2; V
